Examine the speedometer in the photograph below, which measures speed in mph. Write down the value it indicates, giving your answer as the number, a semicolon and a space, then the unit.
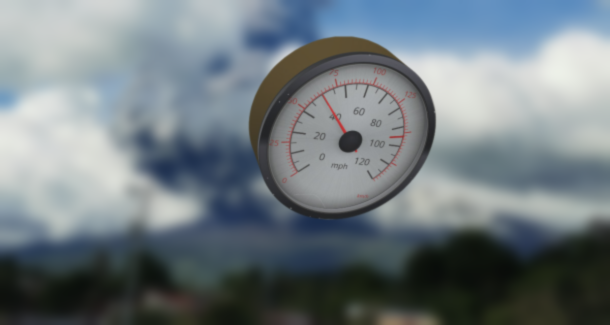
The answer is 40; mph
